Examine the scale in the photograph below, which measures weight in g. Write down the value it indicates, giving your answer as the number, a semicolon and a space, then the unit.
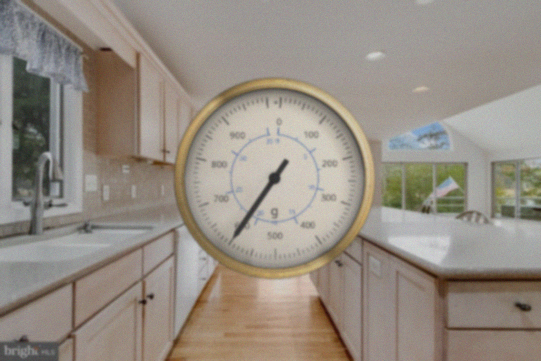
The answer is 600; g
